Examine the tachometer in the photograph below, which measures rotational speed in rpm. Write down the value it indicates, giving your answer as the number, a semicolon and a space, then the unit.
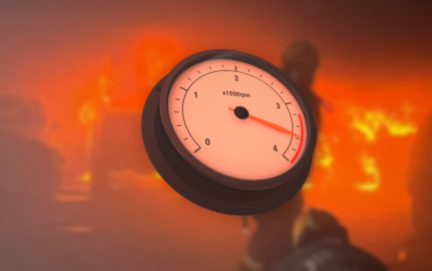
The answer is 3600; rpm
